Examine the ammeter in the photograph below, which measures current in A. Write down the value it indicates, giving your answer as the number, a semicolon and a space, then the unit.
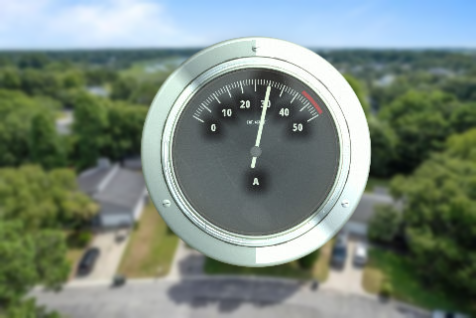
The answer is 30; A
